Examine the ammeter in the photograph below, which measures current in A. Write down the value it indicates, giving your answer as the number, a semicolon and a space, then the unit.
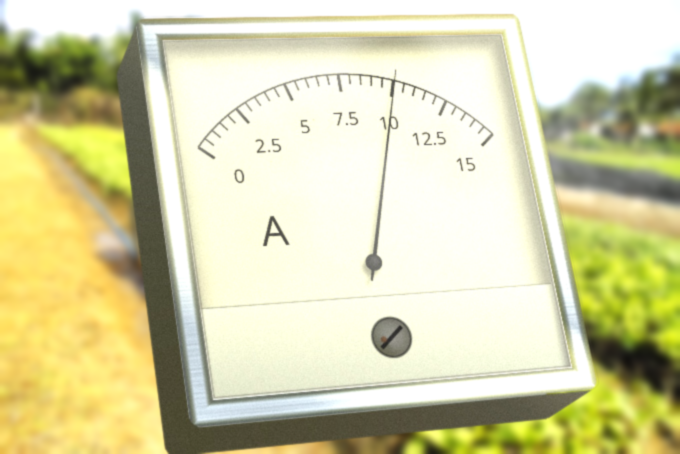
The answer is 10; A
